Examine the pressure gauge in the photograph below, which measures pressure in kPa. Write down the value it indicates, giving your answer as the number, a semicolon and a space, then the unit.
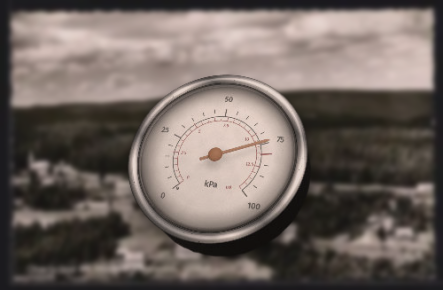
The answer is 75; kPa
